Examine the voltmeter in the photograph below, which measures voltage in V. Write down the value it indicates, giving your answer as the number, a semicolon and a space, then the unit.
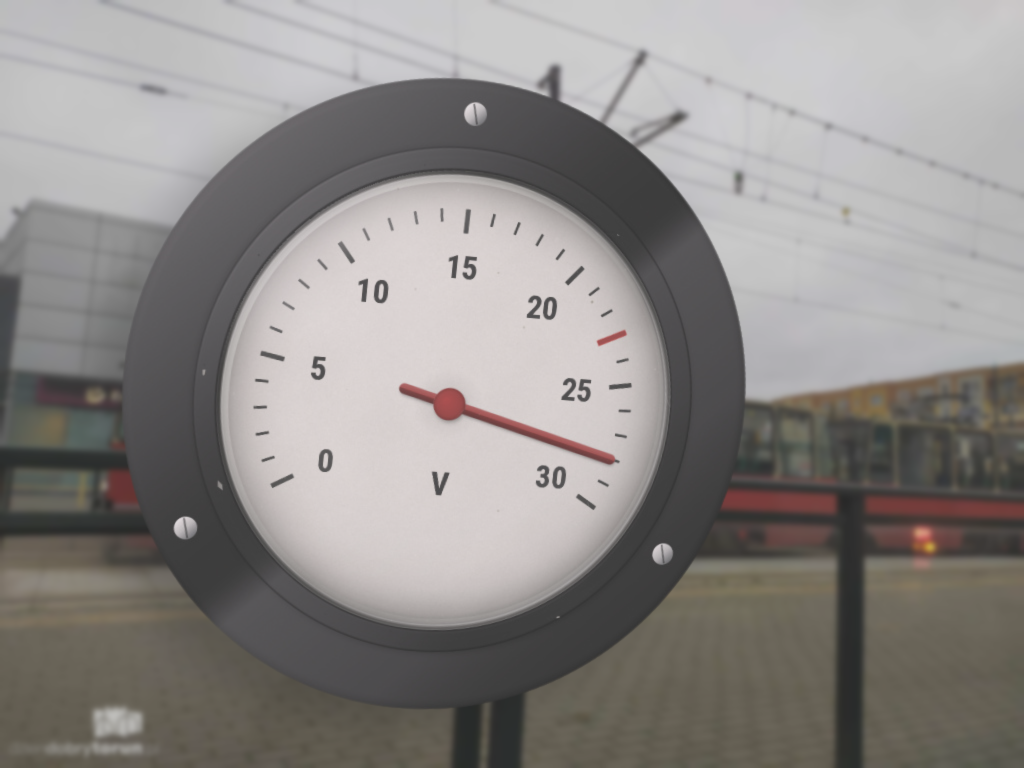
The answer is 28; V
